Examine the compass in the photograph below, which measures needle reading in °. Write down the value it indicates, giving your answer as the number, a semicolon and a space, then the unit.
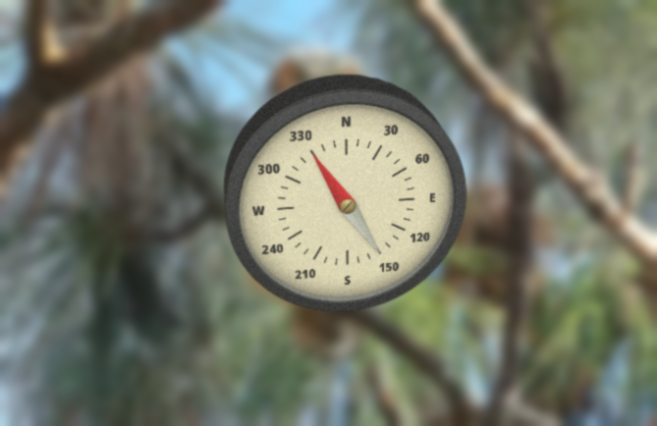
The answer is 330; °
